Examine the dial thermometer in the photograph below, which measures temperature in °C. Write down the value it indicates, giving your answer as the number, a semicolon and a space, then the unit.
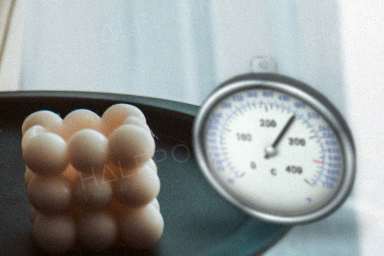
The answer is 250; °C
